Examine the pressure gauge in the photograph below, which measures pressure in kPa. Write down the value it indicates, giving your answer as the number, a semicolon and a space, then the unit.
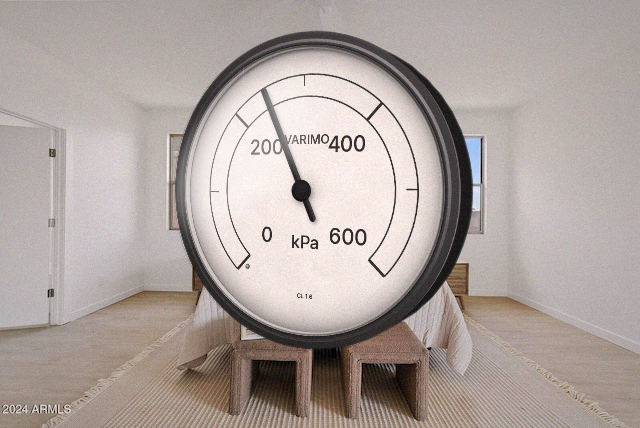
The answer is 250; kPa
